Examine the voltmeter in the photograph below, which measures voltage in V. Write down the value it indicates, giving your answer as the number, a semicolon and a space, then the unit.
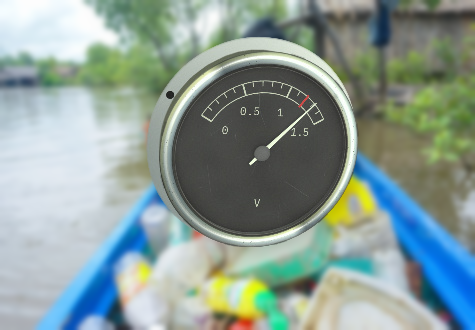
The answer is 1.3; V
